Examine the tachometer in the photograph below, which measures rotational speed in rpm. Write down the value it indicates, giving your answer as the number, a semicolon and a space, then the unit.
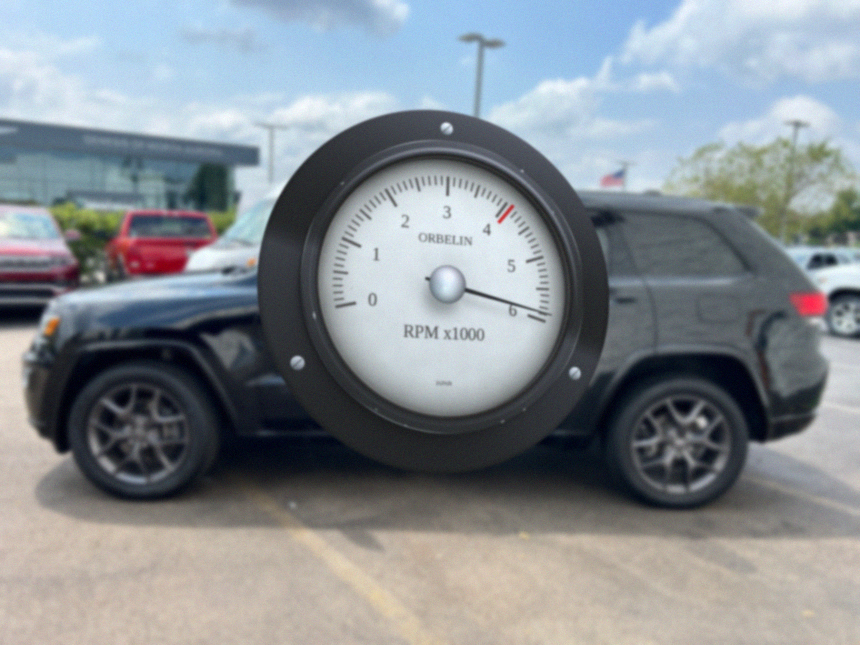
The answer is 5900; rpm
